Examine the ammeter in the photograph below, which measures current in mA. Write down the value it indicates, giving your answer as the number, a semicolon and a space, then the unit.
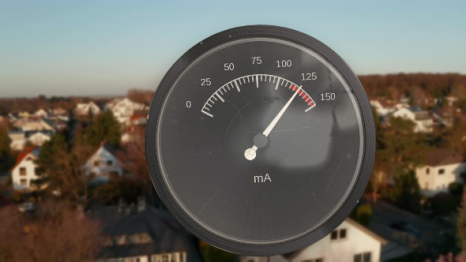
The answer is 125; mA
